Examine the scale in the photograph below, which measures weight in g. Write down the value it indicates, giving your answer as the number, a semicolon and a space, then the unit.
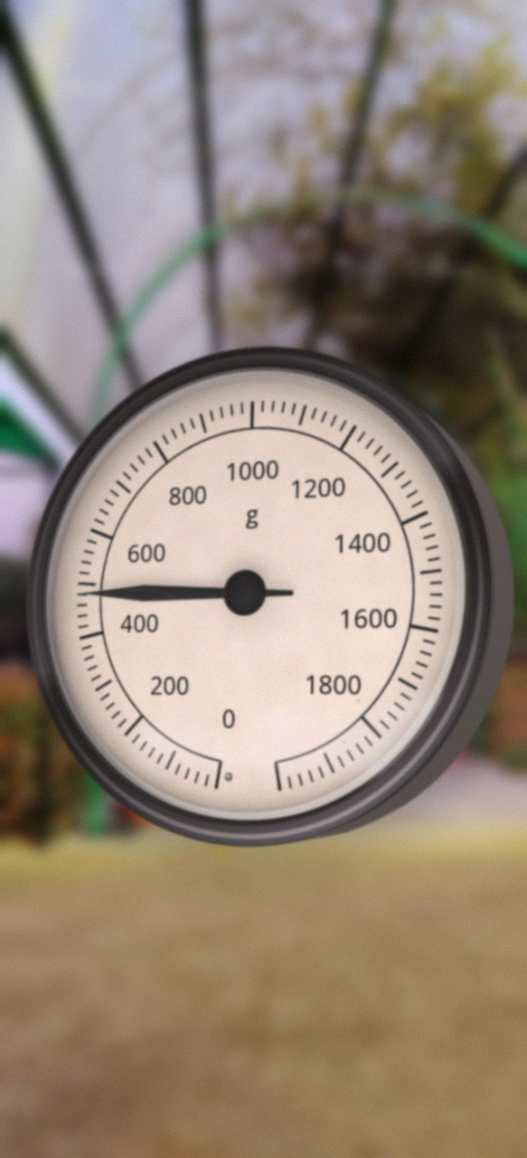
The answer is 480; g
